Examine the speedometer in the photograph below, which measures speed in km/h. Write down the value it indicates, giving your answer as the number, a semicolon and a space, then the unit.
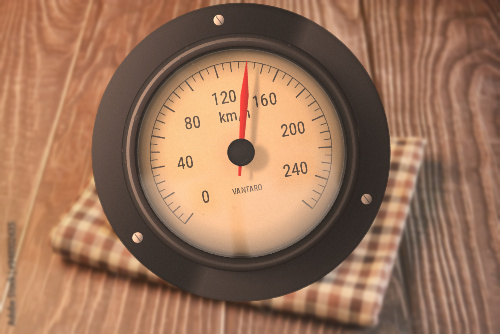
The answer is 140; km/h
